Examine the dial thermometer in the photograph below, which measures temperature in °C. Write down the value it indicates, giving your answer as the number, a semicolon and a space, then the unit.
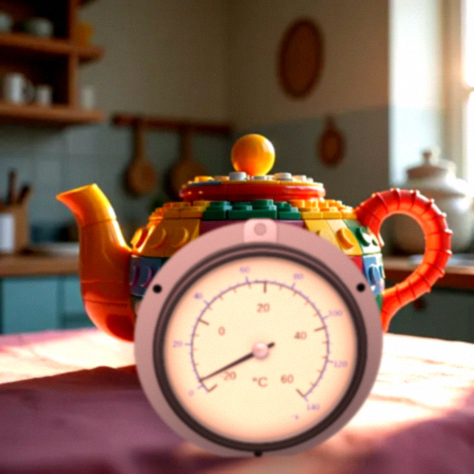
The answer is -16; °C
